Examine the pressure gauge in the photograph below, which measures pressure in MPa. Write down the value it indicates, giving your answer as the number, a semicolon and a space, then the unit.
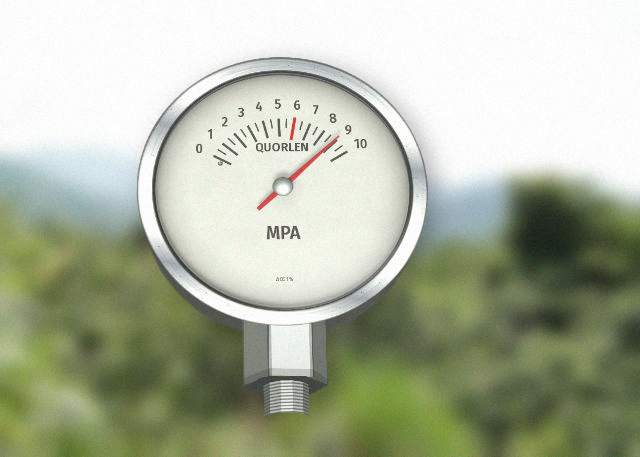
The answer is 9; MPa
